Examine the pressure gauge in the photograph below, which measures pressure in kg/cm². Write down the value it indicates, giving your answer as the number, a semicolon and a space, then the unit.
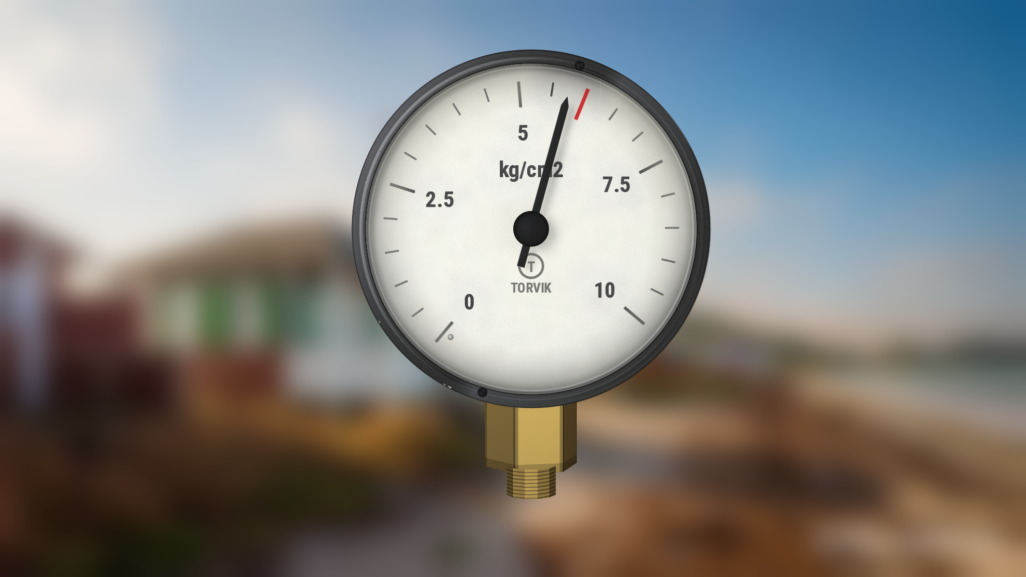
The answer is 5.75; kg/cm²
